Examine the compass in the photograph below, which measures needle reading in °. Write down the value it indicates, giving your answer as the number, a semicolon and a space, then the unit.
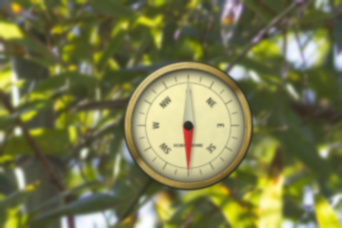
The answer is 180; °
